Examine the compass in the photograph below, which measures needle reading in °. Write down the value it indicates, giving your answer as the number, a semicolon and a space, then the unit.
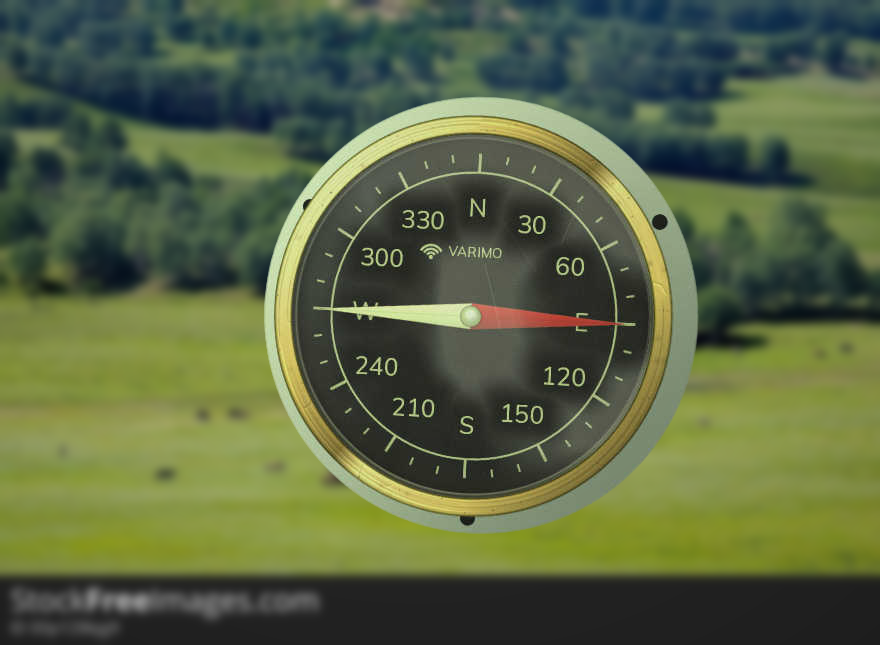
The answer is 90; °
